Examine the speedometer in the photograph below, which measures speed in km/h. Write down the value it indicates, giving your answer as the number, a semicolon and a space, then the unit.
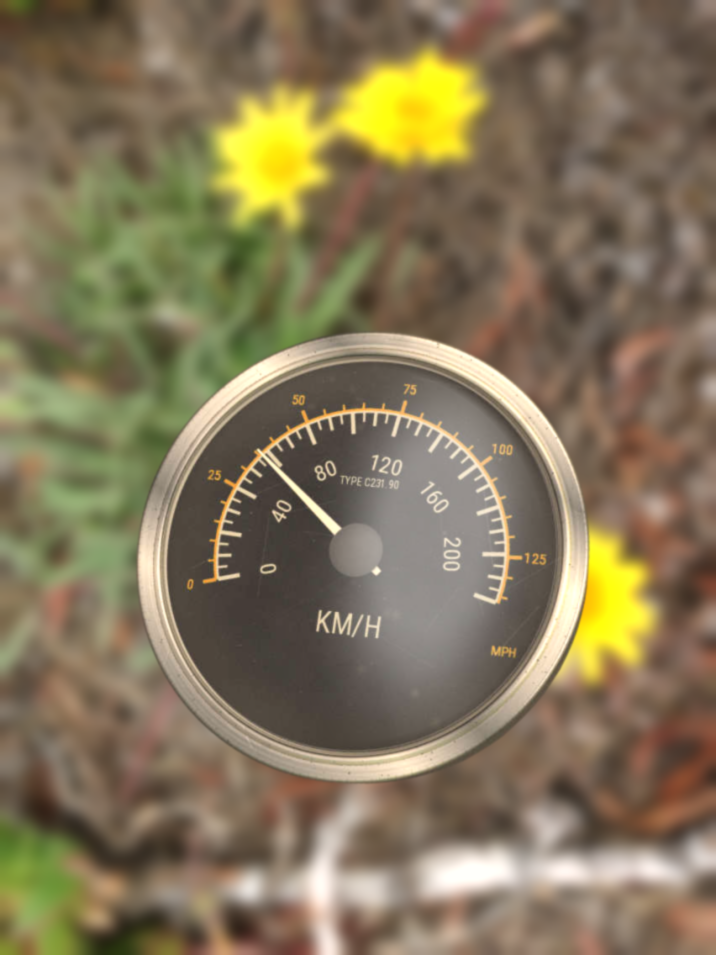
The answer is 57.5; km/h
